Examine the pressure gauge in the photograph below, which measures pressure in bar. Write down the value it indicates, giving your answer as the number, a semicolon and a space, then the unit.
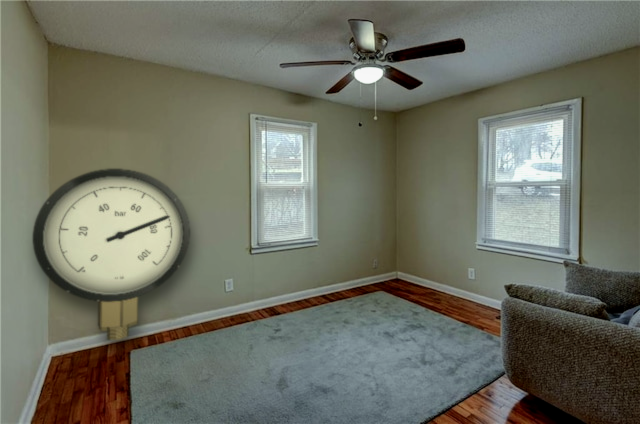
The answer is 75; bar
